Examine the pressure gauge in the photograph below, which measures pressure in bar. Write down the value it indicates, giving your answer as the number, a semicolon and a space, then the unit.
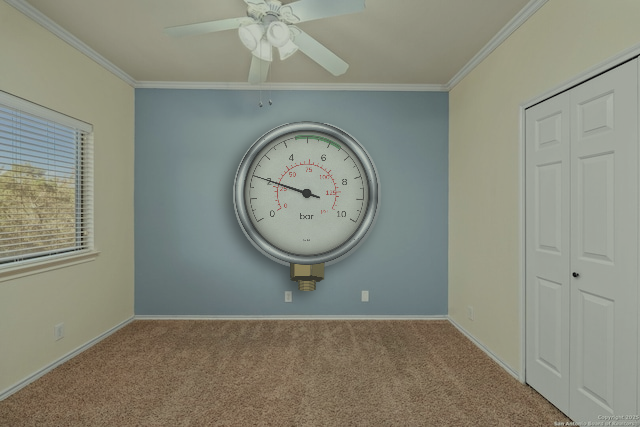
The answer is 2; bar
